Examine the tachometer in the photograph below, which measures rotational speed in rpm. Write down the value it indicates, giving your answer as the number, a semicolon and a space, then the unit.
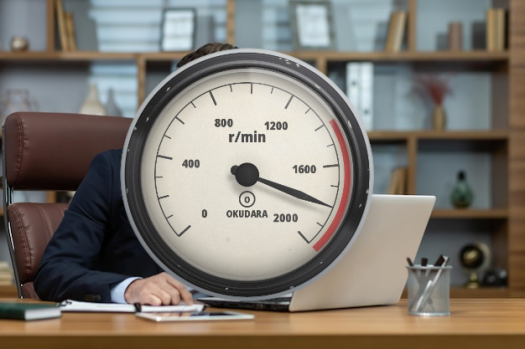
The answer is 1800; rpm
